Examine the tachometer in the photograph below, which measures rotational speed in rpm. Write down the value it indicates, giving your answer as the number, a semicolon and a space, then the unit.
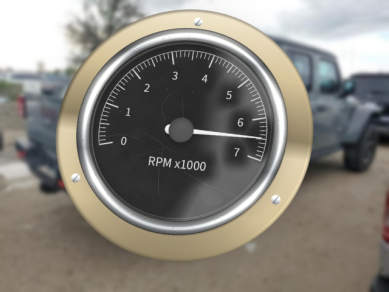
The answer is 6500; rpm
